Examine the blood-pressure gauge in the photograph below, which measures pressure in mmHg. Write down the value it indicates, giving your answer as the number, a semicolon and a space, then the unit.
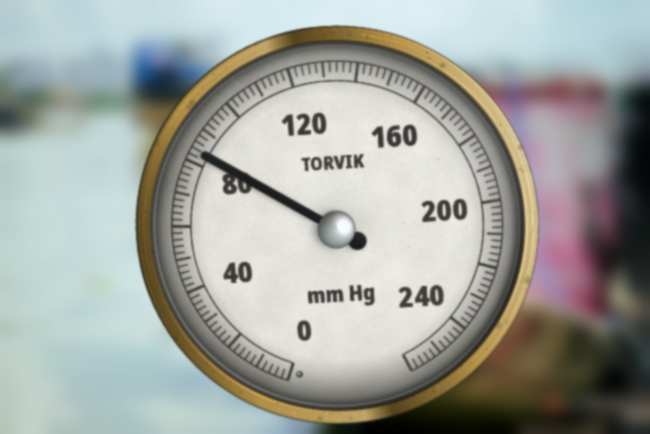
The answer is 84; mmHg
